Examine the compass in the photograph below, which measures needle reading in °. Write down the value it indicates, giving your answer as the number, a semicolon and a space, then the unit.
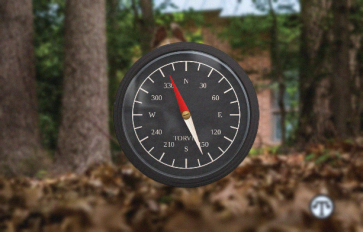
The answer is 337.5; °
